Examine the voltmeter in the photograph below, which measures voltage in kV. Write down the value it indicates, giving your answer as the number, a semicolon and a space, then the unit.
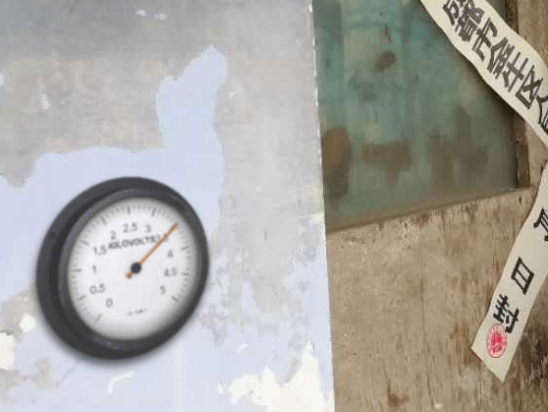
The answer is 3.5; kV
